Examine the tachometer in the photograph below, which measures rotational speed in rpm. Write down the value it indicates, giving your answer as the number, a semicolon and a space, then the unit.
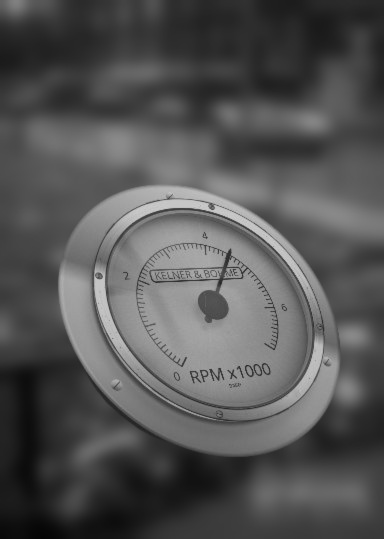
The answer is 4500; rpm
